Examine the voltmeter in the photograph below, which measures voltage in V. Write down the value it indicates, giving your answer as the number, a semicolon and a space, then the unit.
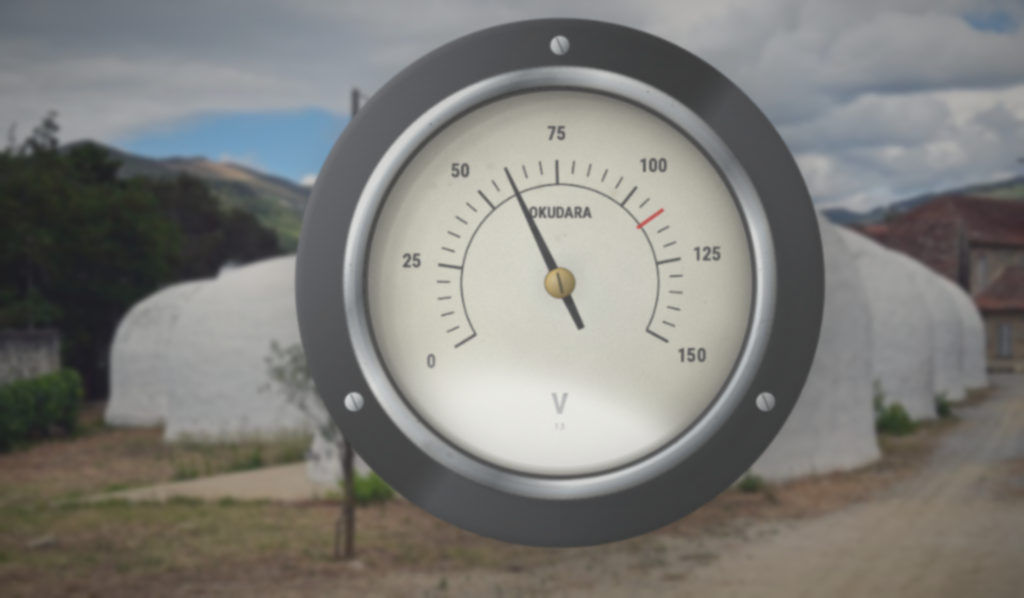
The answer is 60; V
